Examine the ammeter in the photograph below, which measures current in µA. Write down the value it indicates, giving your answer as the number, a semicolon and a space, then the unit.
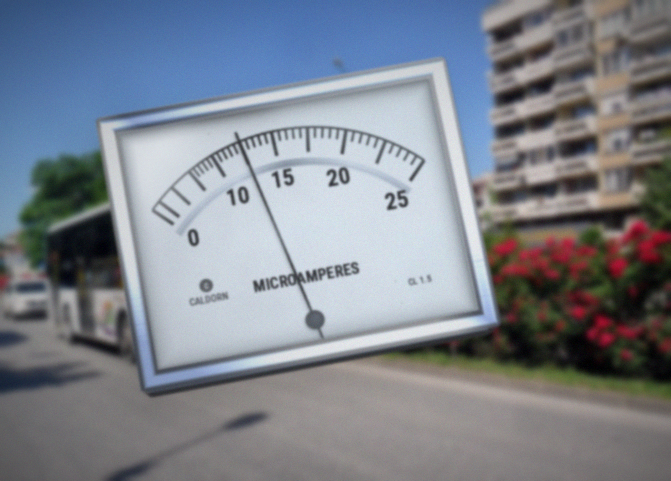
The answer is 12.5; µA
